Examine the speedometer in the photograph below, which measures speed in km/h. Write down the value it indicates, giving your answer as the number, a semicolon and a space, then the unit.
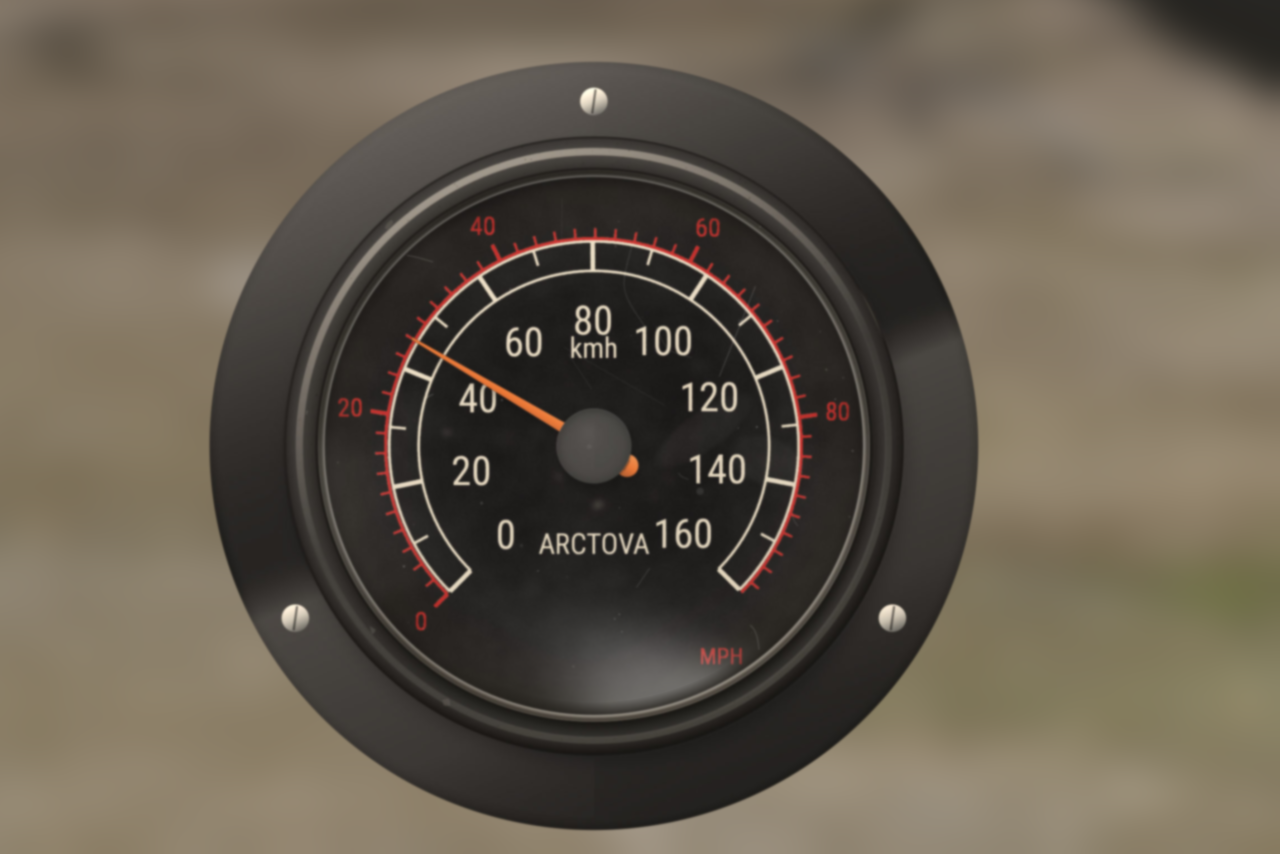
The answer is 45; km/h
